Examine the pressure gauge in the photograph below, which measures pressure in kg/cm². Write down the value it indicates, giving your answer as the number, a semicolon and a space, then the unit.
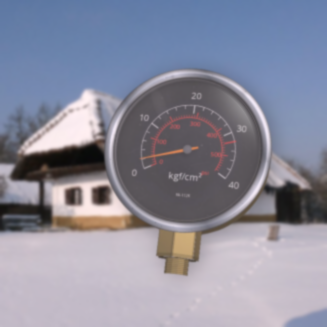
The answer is 2; kg/cm²
